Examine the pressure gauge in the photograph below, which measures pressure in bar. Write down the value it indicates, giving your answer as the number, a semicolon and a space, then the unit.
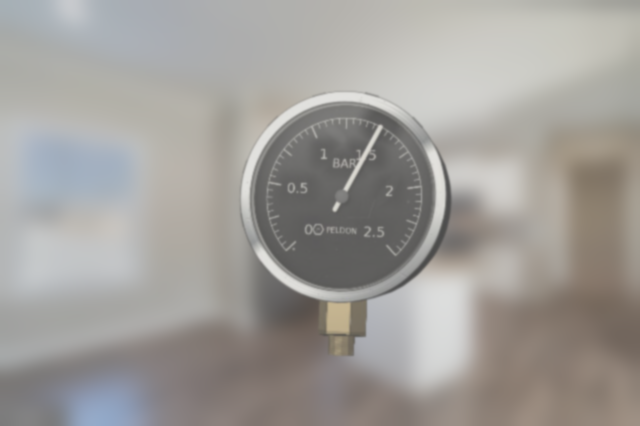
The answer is 1.5; bar
